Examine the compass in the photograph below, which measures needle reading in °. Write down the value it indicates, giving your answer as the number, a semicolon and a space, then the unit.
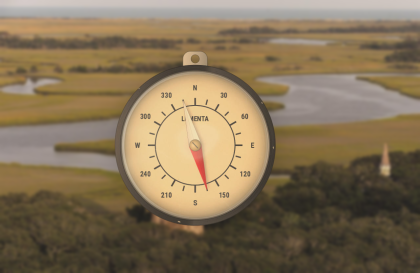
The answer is 165; °
